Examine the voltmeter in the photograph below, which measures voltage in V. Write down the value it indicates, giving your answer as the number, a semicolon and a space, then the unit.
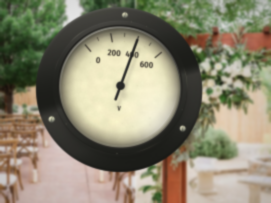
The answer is 400; V
